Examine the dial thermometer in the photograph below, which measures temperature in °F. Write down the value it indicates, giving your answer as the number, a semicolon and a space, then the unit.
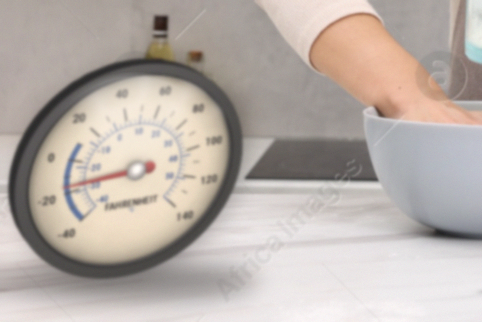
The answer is -15; °F
